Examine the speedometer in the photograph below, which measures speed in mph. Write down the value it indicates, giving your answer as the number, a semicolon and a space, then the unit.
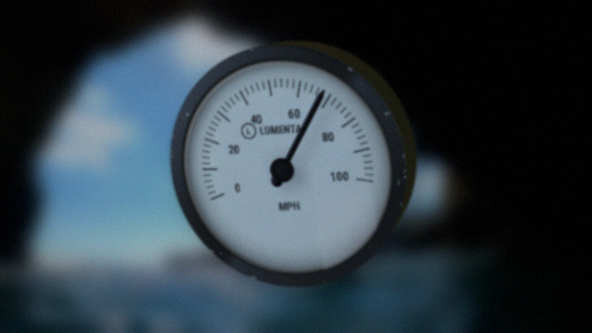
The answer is 68; mph
